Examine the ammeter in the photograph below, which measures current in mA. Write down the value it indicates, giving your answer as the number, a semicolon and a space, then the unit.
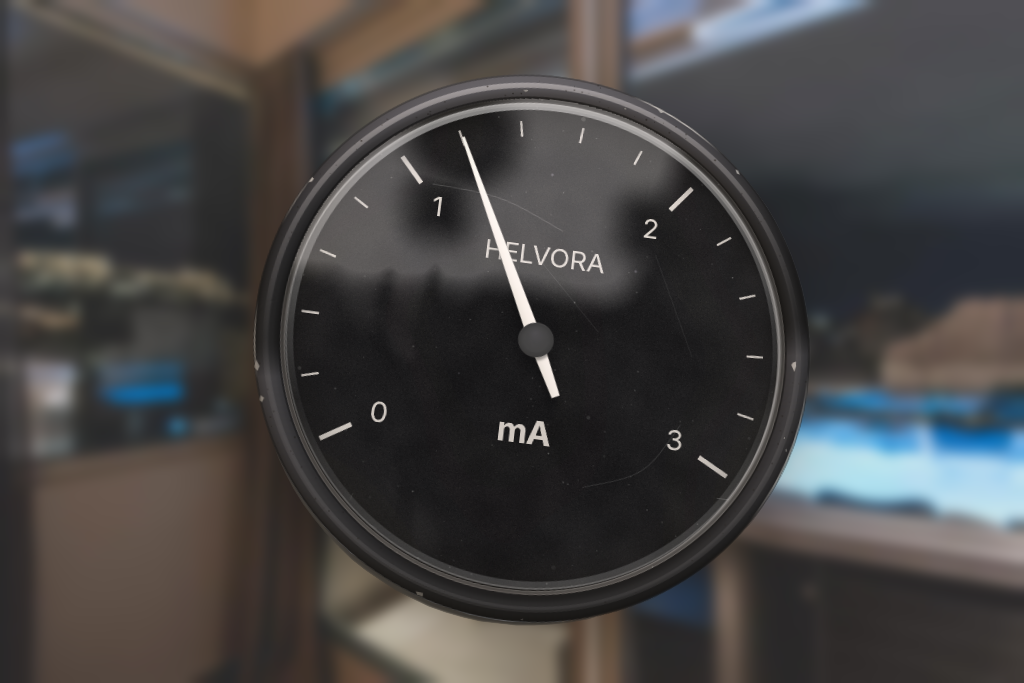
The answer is 1.2; mA
